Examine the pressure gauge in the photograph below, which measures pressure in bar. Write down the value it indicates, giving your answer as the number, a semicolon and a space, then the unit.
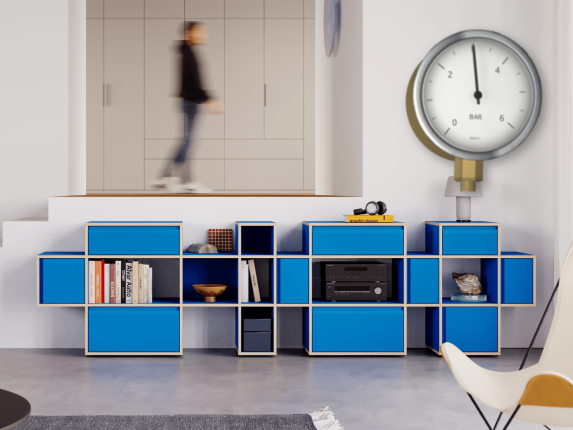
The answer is 3; bar
